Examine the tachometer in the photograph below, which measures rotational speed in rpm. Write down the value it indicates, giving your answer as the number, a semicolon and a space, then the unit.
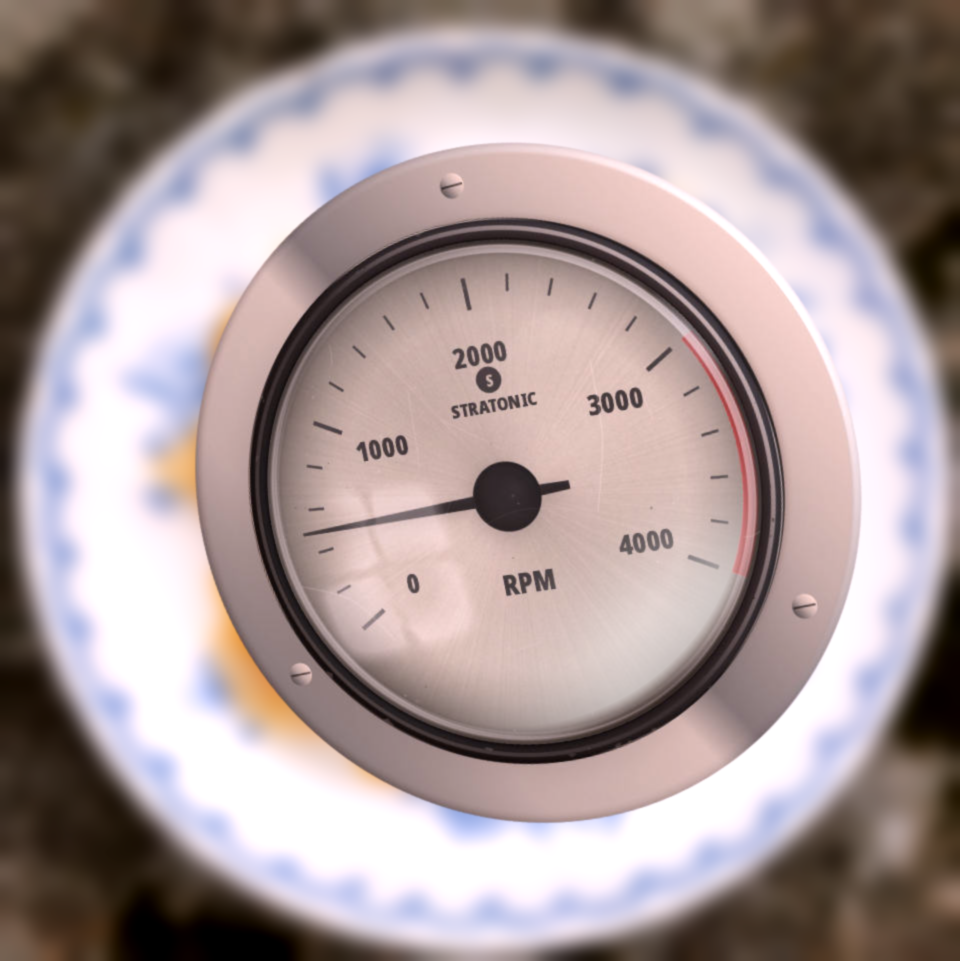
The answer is 500; rpm
